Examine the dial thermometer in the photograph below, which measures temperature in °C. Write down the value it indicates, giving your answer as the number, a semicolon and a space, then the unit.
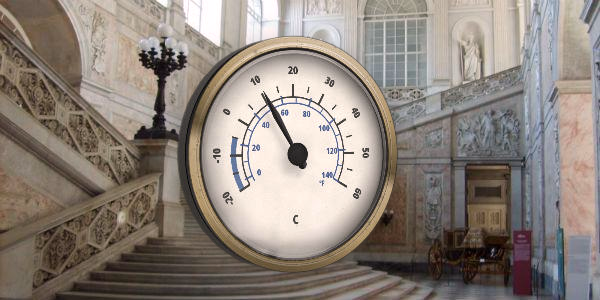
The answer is 10; °C
